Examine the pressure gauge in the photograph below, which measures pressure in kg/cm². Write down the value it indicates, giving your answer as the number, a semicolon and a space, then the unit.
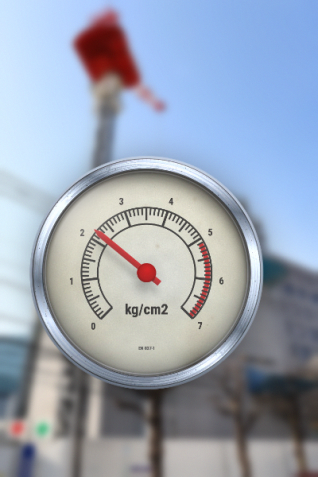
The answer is 2.2; kg/cm²
